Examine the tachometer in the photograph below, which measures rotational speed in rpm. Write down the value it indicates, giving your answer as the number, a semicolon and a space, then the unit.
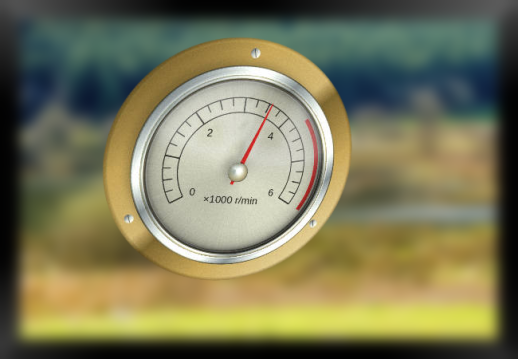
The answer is 3500; rpm
